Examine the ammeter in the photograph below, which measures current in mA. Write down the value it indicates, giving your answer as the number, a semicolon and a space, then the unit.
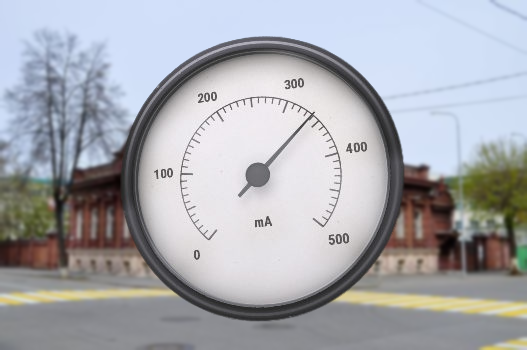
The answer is 340; mA
